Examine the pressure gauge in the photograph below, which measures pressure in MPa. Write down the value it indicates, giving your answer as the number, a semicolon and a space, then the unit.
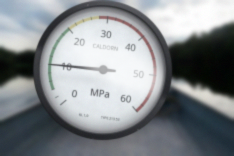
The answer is 10; MPa
